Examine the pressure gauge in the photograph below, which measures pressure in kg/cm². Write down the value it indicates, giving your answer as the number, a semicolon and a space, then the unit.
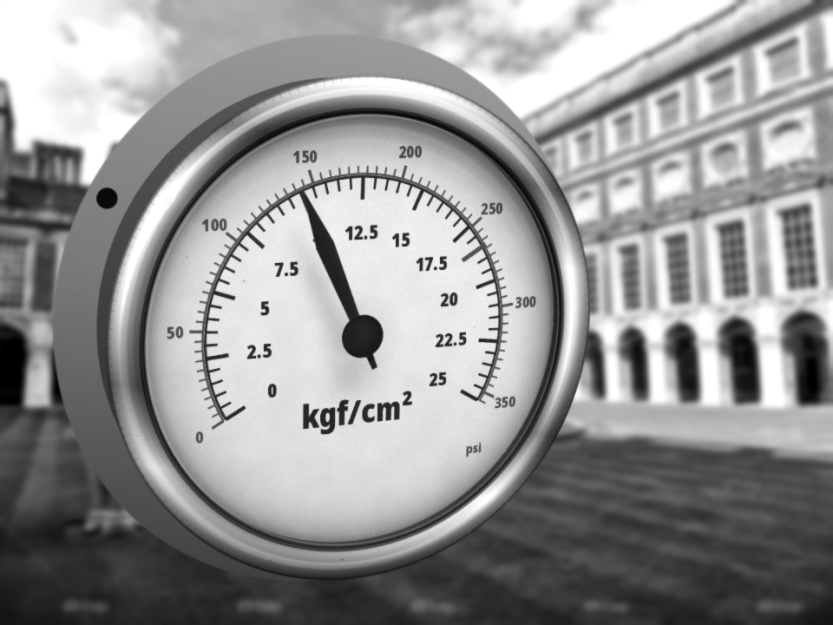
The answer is 10; kg/cm²
